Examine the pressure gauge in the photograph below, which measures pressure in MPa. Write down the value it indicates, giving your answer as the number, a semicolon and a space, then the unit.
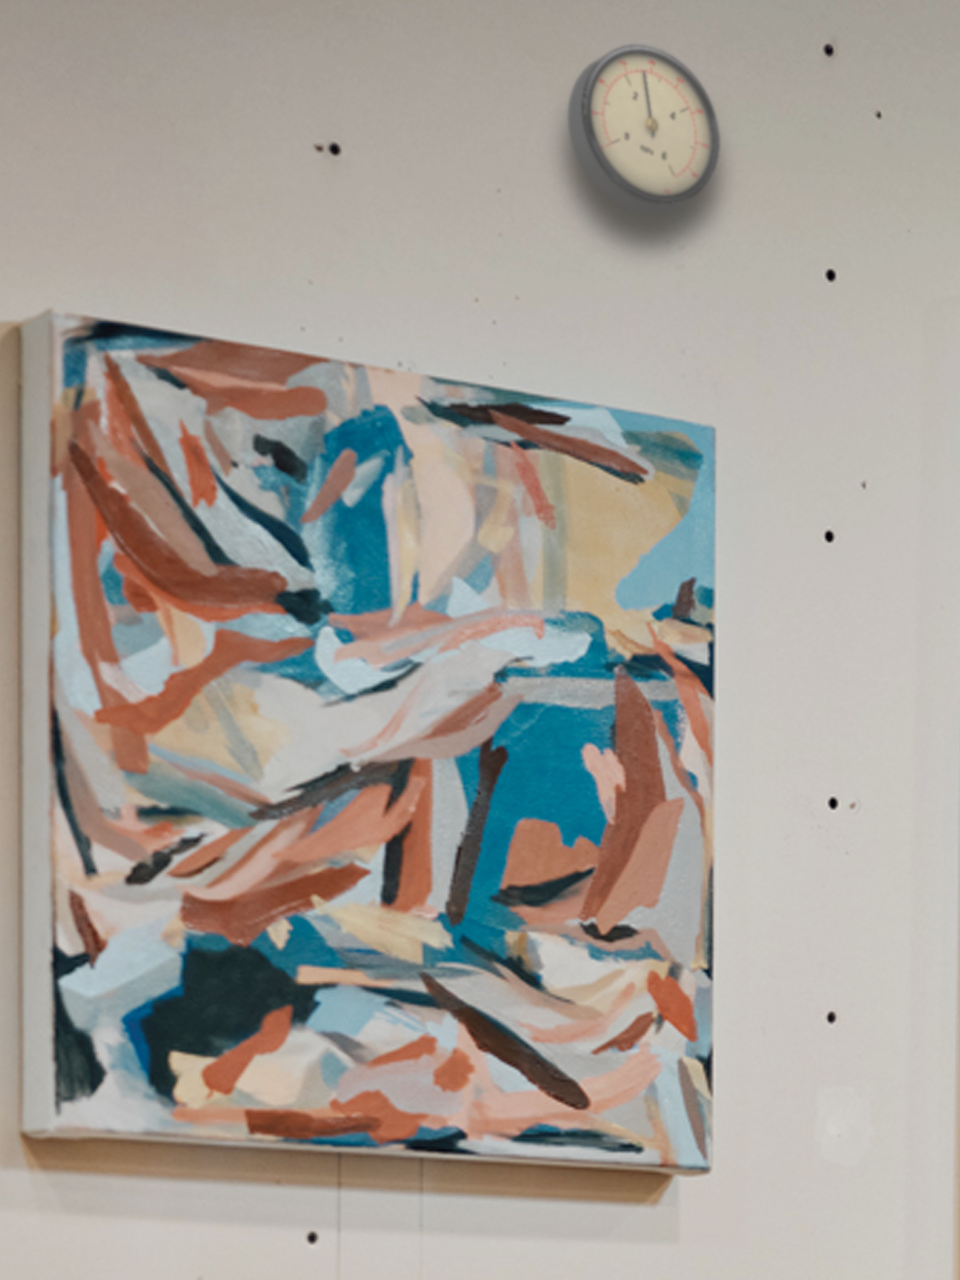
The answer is 2.5; MPa
